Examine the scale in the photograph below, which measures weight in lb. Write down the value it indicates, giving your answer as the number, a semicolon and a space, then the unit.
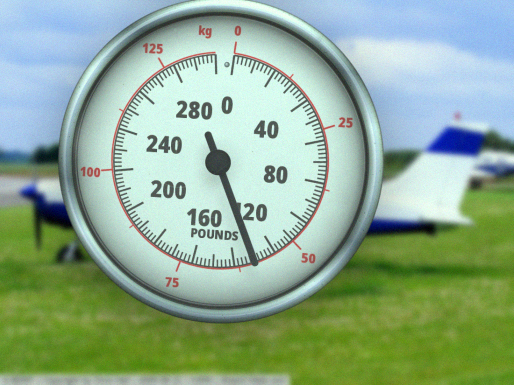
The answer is 130; lb
